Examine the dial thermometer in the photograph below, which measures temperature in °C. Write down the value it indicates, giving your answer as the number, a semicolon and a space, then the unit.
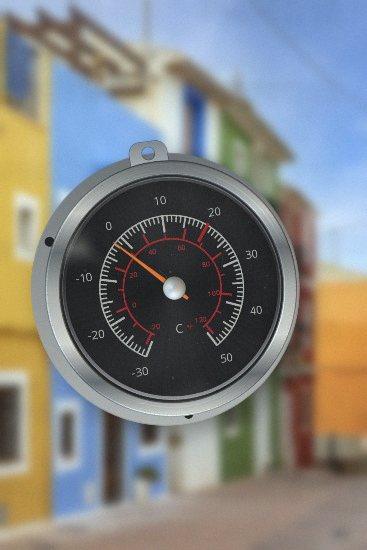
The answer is -2; °C
